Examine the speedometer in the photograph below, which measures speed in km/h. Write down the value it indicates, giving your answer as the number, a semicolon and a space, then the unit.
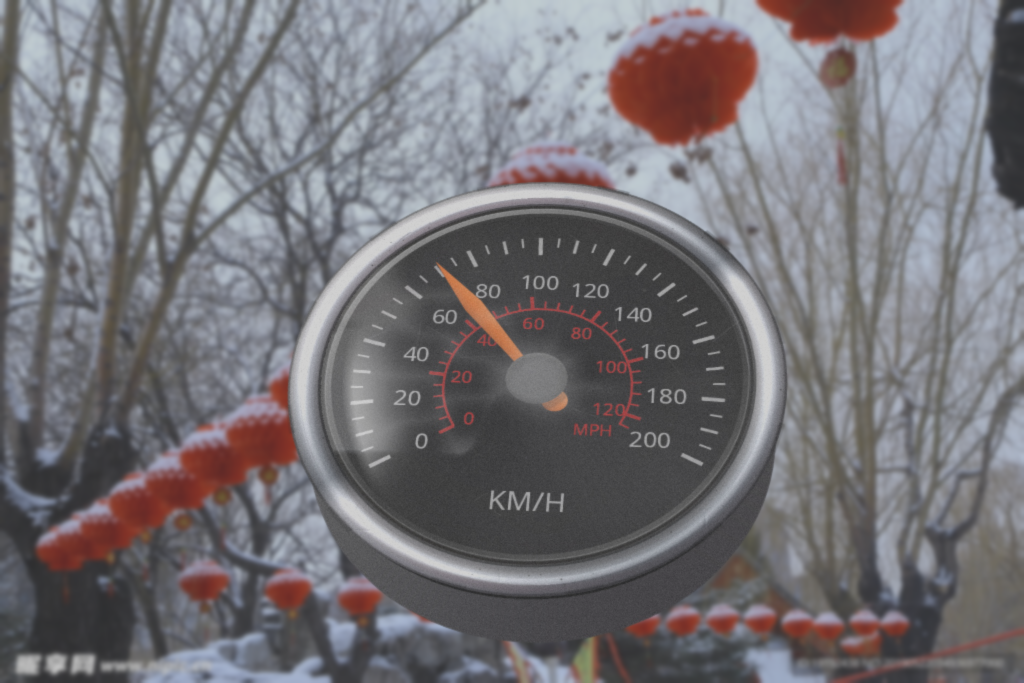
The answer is 70; km/h
